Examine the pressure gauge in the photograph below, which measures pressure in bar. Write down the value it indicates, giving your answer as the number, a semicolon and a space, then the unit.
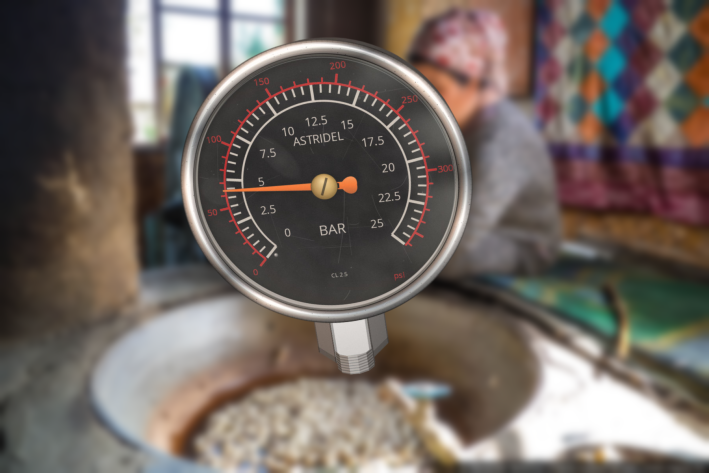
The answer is 4.5; bar
